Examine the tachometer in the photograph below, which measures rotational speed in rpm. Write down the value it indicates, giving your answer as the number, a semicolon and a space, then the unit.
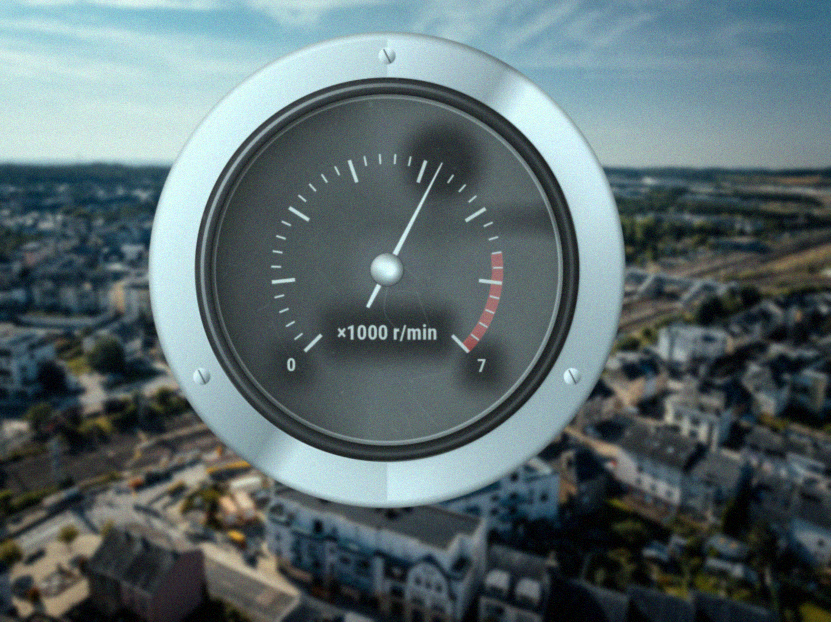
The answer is 4200; rpm
